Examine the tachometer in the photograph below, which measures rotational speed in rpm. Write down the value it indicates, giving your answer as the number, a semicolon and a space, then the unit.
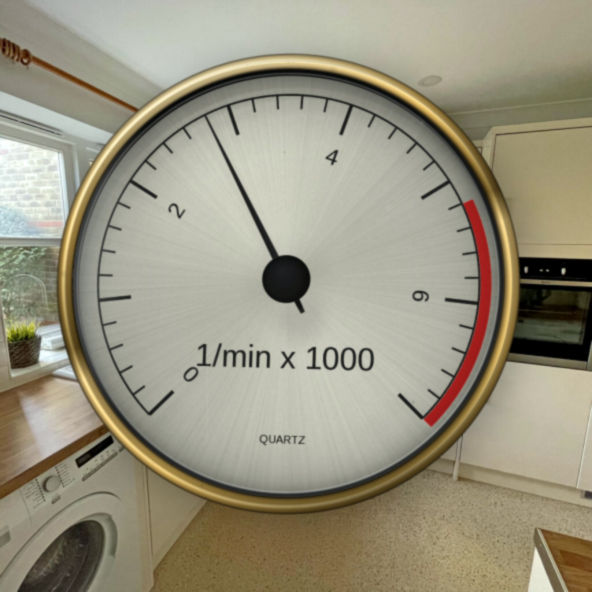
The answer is 2800; rpm
